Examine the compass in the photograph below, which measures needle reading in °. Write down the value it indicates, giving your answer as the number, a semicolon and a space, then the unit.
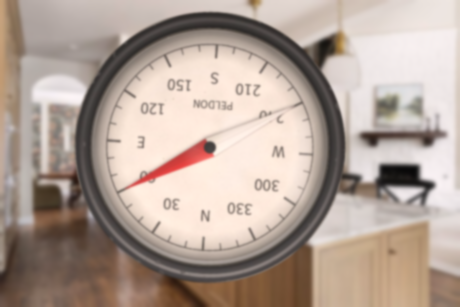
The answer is 60; °
